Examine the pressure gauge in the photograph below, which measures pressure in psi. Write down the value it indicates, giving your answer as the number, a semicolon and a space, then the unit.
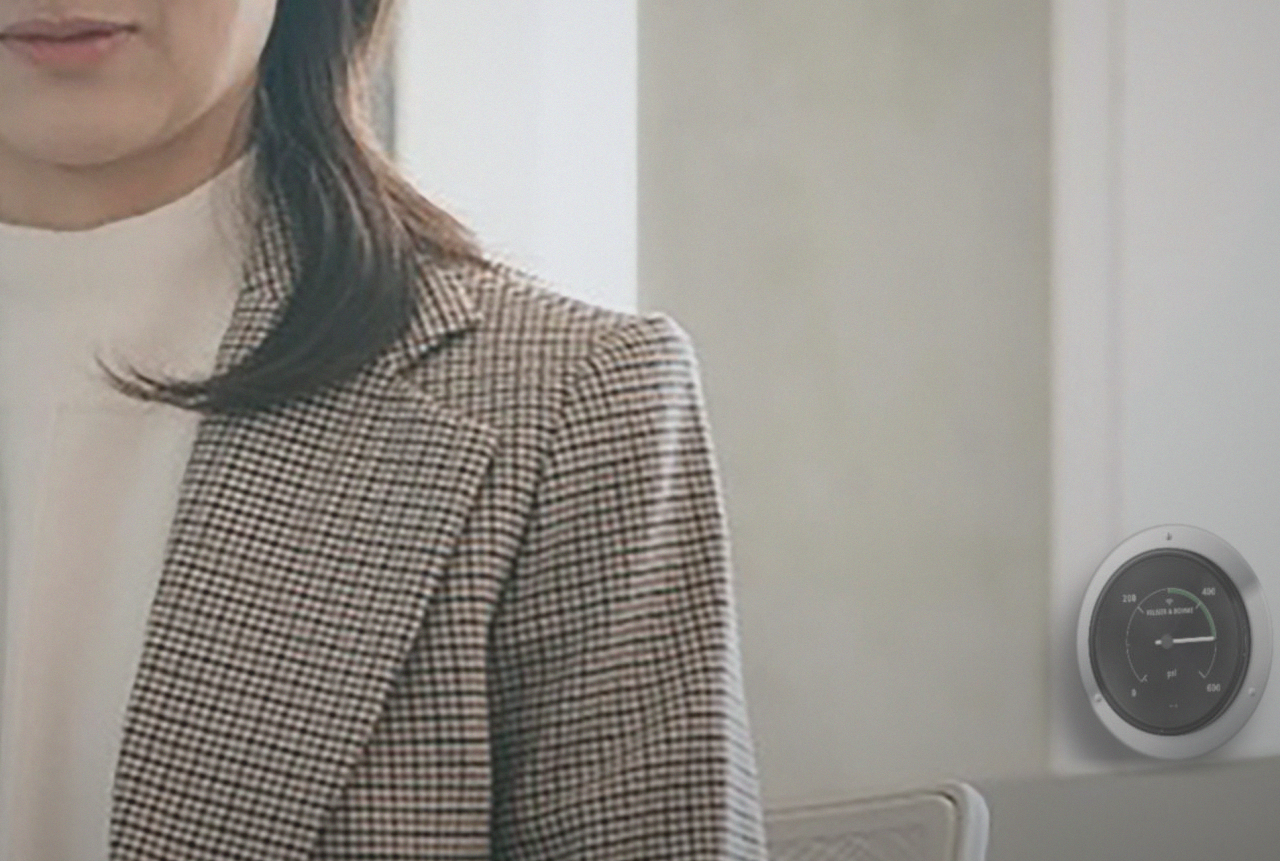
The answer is 500; psi
